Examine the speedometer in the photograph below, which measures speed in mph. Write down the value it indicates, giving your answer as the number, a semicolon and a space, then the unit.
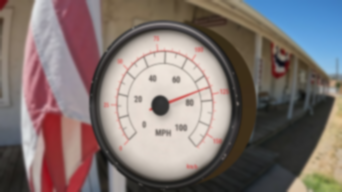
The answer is 75; mph
